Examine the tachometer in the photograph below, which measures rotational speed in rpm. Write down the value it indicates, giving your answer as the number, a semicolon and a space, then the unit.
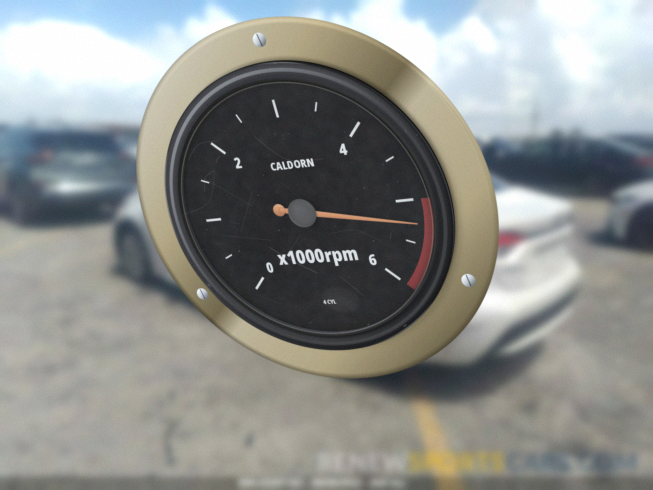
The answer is 5250; rpm
